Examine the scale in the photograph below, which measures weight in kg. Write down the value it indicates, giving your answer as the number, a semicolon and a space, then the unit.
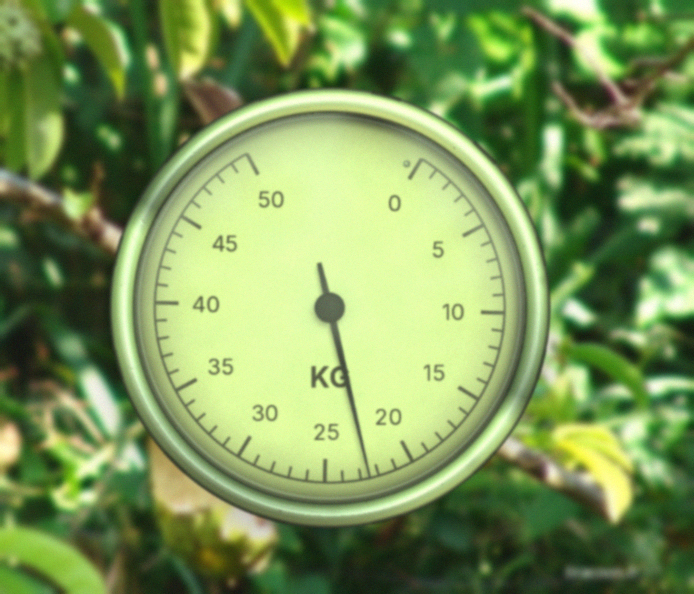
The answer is 22.5; kg
